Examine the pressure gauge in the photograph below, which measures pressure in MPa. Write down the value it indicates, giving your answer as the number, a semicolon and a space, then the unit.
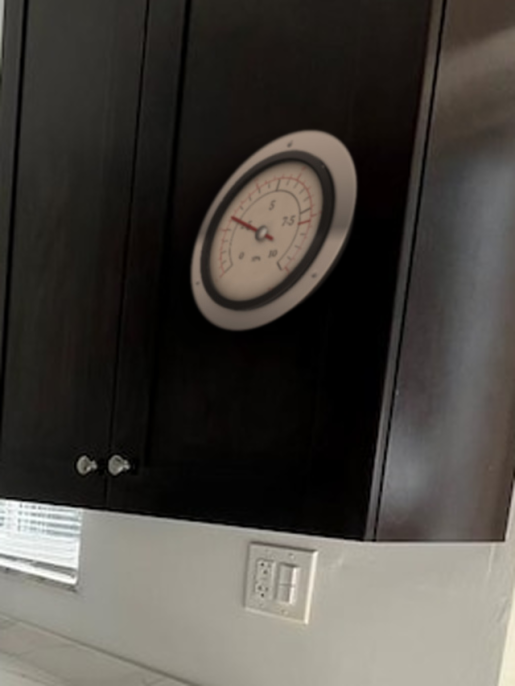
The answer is 2.5; MPa
